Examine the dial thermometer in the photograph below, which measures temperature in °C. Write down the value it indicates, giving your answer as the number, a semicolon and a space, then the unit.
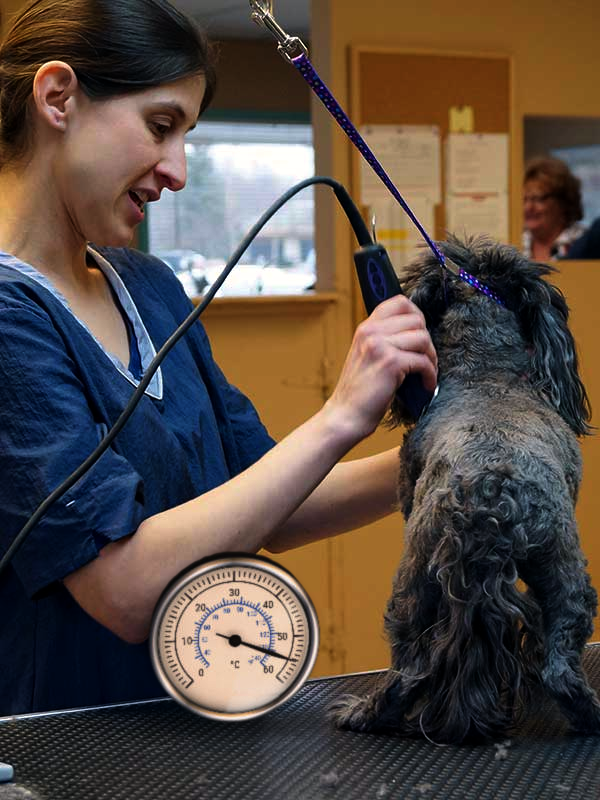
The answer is 55; °C
